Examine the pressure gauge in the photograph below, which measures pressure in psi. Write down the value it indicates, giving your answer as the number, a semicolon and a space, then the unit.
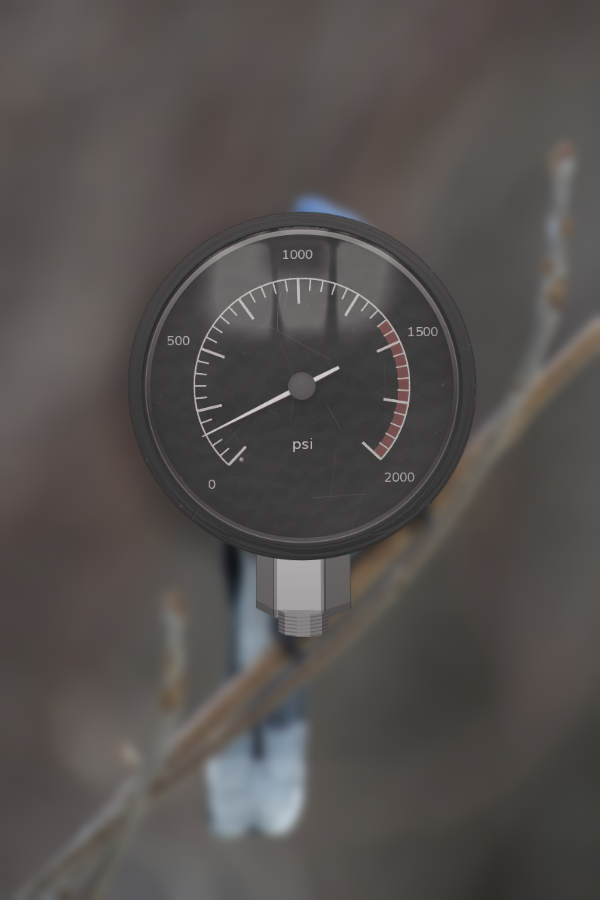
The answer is 150; psi
